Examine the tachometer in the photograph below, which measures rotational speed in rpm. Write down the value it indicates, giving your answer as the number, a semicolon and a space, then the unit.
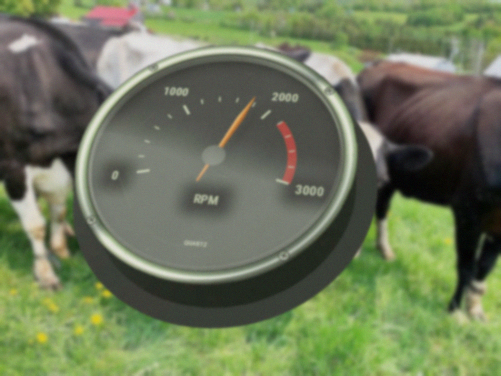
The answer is 1800; rpm
